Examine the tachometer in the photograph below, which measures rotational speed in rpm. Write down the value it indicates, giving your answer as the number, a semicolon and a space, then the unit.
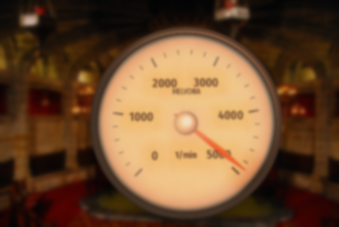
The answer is 4900; rpm
